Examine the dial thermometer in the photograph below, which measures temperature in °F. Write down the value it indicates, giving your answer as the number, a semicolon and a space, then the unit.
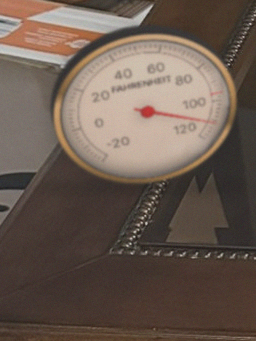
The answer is 110; °F
